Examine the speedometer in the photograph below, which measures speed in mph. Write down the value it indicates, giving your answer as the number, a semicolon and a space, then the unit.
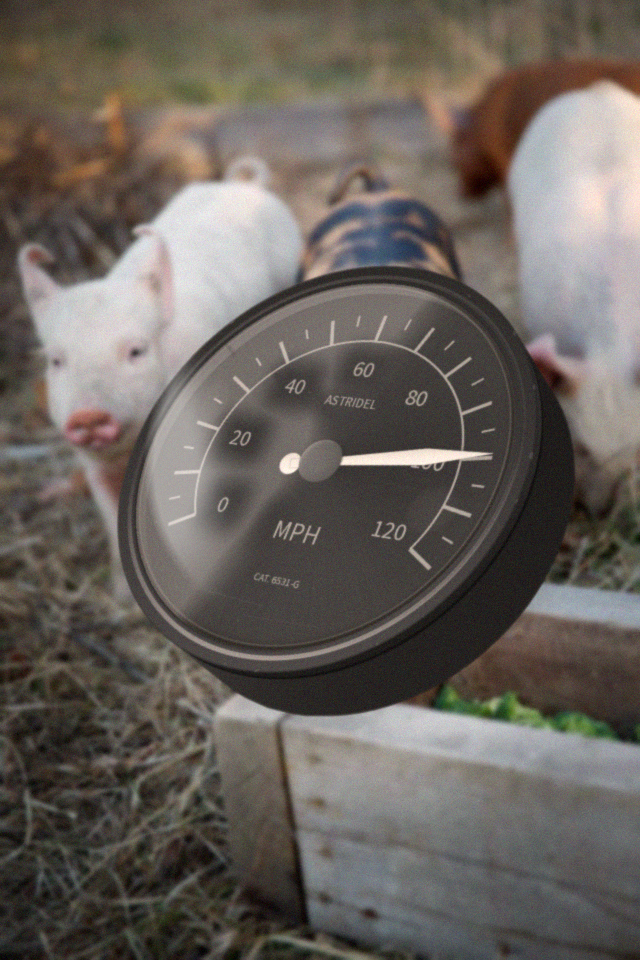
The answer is 100; mph
